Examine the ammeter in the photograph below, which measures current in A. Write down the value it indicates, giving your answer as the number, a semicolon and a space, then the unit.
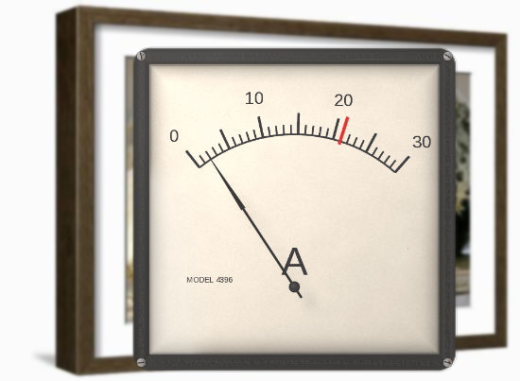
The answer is 2; A
